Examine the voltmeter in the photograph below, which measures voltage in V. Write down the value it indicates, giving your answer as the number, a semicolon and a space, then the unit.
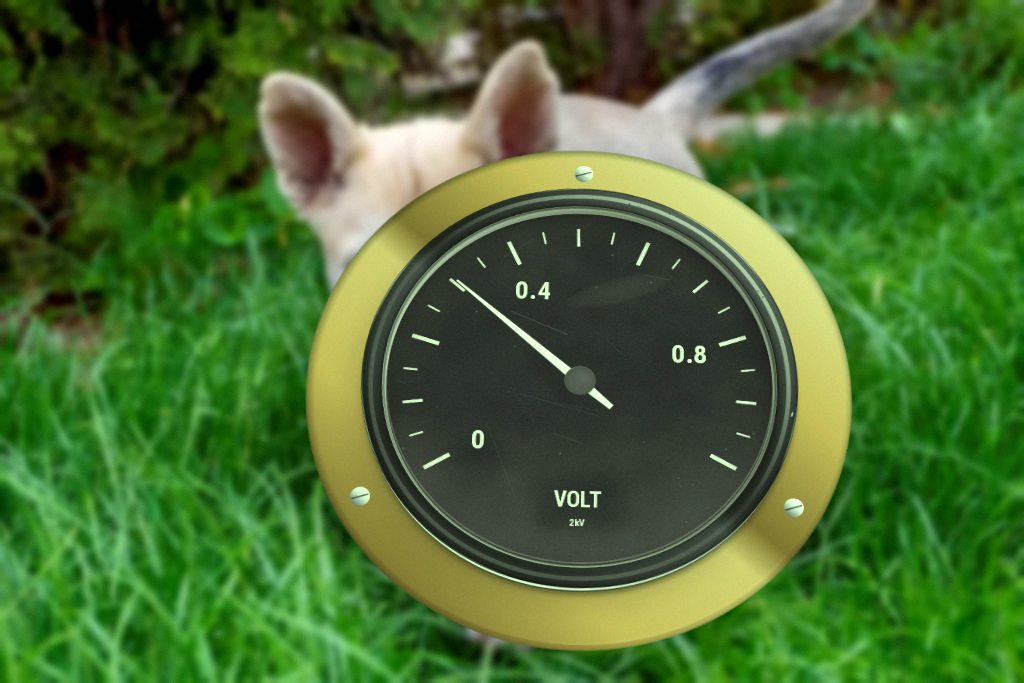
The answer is 0.3; V
